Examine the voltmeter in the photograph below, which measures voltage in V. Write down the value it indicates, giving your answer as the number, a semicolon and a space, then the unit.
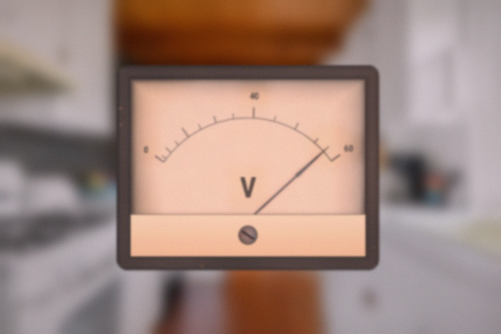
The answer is 57.5; V
